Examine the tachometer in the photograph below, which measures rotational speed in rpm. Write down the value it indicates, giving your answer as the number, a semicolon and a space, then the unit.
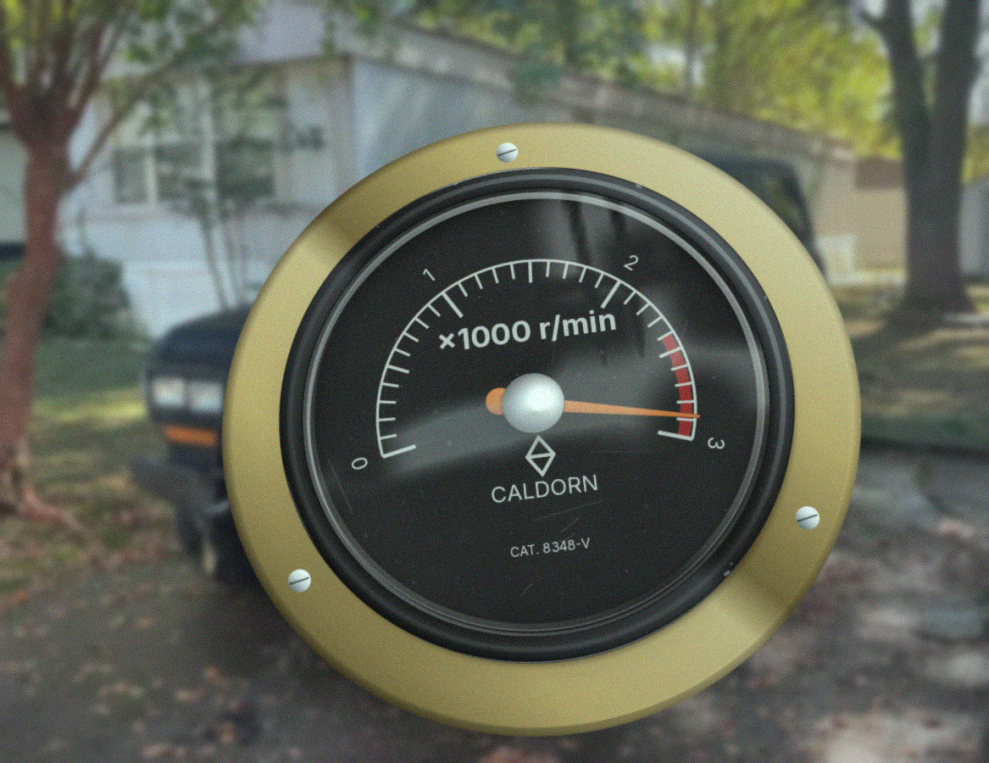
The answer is 2900; rpm
